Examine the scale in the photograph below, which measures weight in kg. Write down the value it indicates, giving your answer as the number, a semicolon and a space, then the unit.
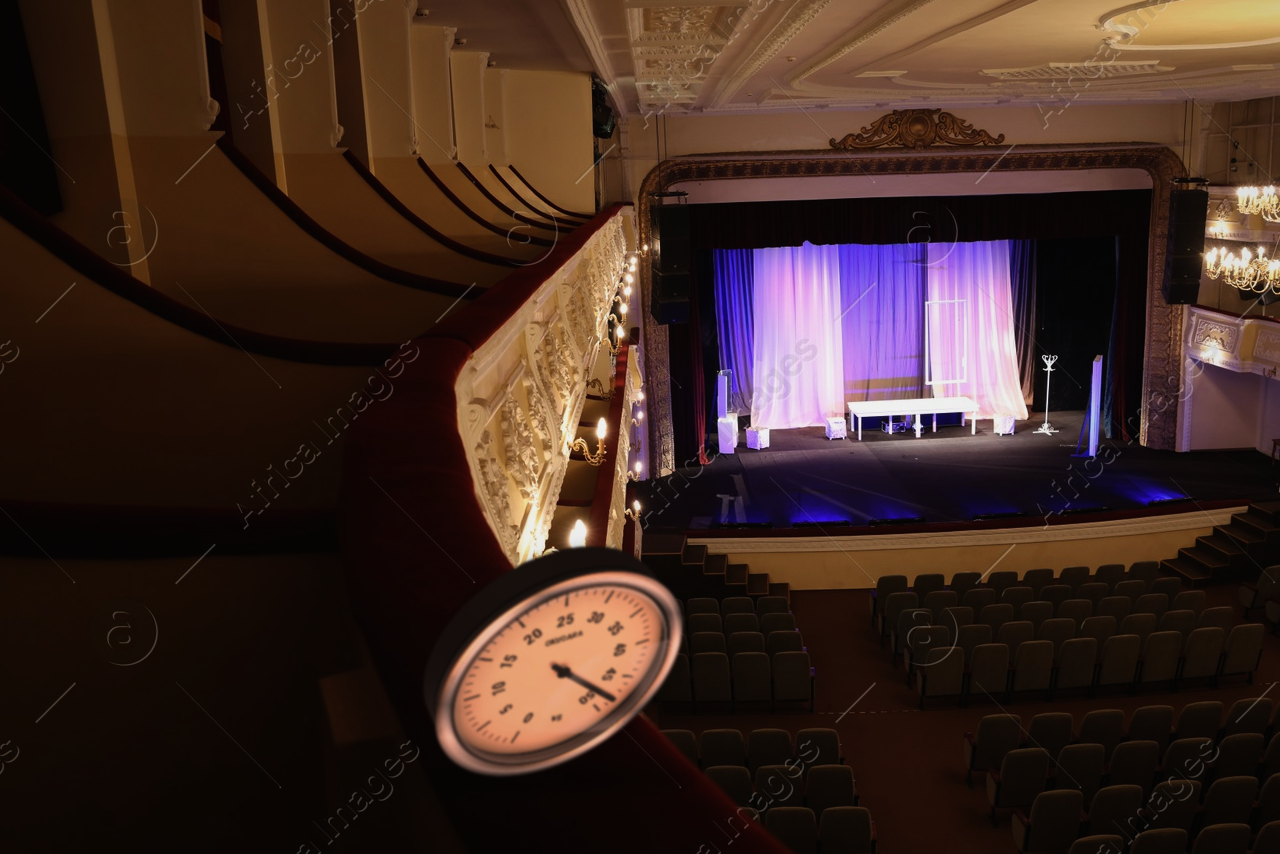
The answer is 48; kg
